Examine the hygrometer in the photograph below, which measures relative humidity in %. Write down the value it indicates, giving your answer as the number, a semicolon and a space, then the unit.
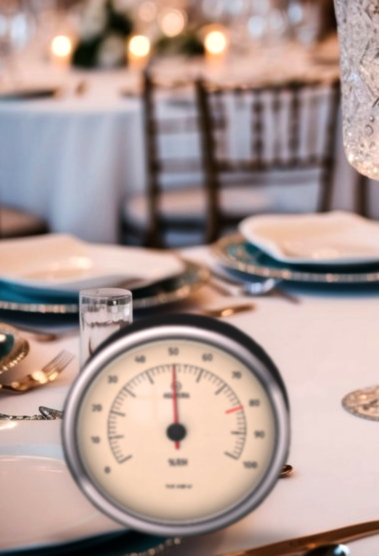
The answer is 50; %
